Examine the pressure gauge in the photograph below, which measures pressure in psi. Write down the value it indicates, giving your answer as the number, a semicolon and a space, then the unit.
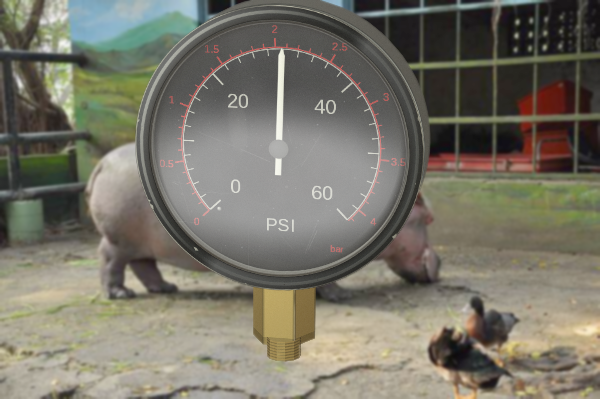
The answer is 30; psi
